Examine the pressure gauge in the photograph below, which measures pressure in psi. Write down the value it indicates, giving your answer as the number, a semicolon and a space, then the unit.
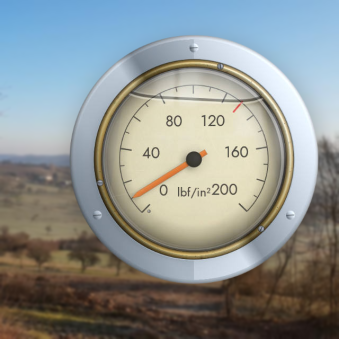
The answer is 10; psi
